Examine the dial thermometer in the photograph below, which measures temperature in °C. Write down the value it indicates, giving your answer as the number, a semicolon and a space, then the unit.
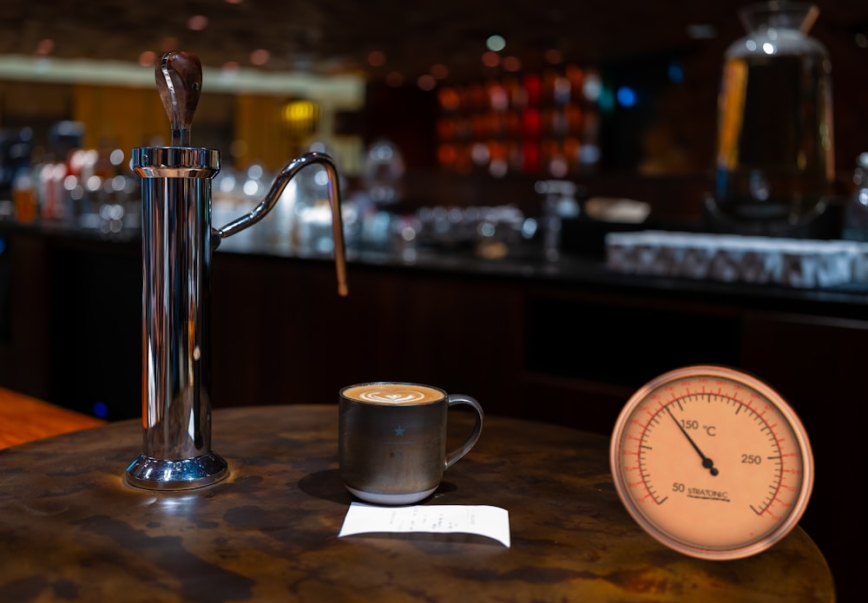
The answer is 140; °C
